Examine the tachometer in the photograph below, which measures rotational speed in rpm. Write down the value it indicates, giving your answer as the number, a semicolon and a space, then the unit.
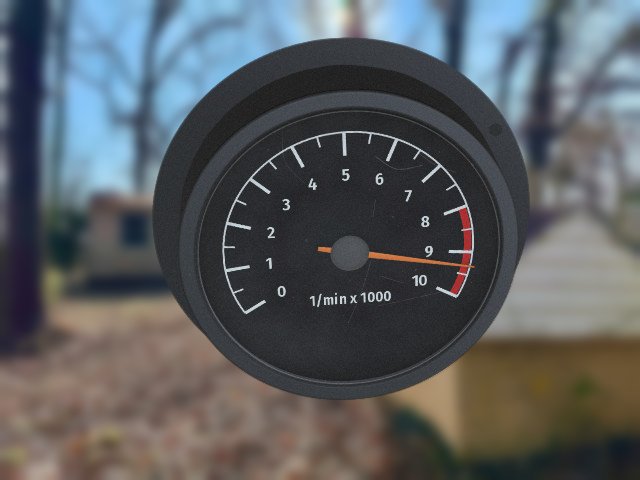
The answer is 9250; rpm
